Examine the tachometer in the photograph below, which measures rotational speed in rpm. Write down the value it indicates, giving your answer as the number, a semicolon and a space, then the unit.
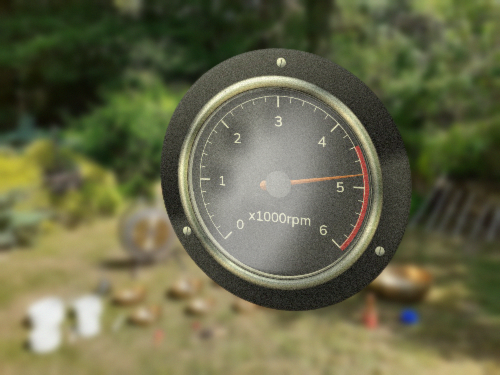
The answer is 4800; rpm
